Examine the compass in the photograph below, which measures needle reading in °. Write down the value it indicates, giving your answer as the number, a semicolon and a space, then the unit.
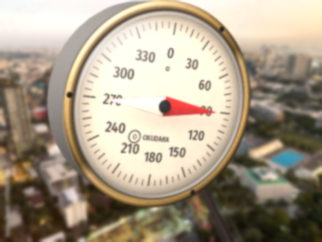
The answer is 90; °
